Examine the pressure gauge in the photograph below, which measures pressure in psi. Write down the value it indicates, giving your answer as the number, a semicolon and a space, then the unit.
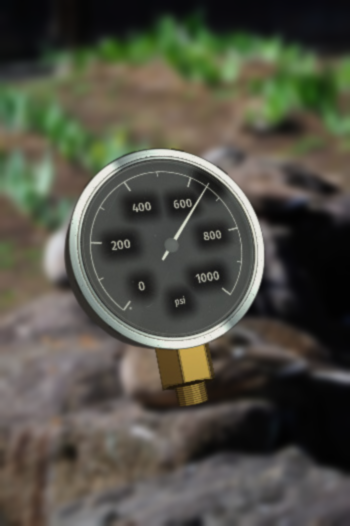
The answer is 650; psi
